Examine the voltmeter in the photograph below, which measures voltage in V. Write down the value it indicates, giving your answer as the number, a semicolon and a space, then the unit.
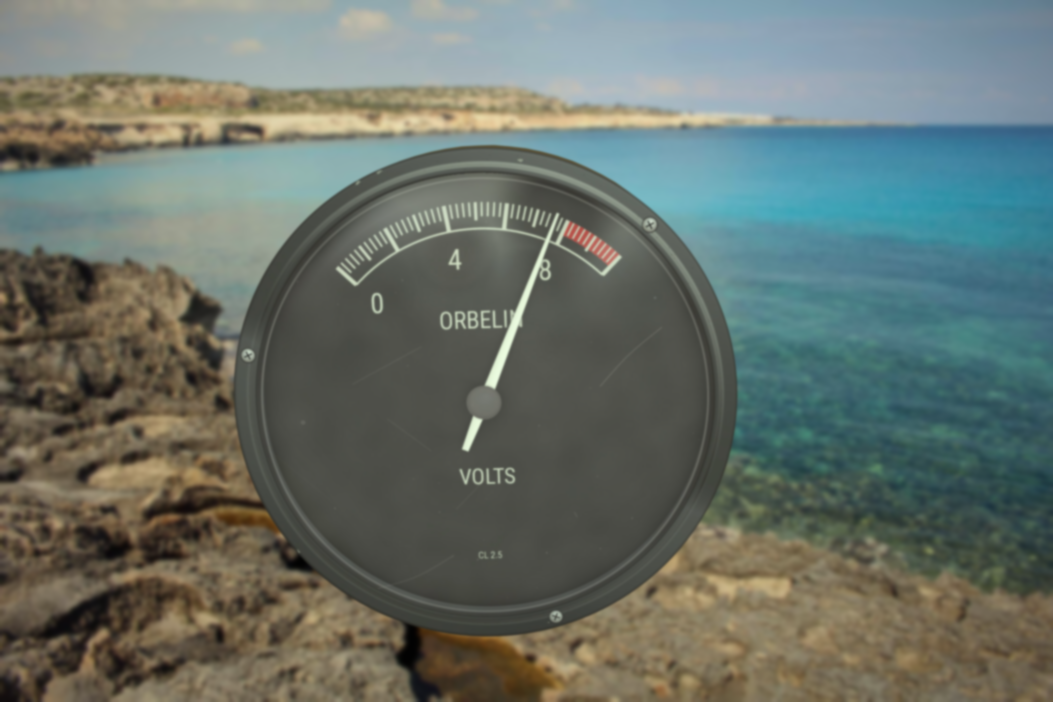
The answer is 7.6; V
